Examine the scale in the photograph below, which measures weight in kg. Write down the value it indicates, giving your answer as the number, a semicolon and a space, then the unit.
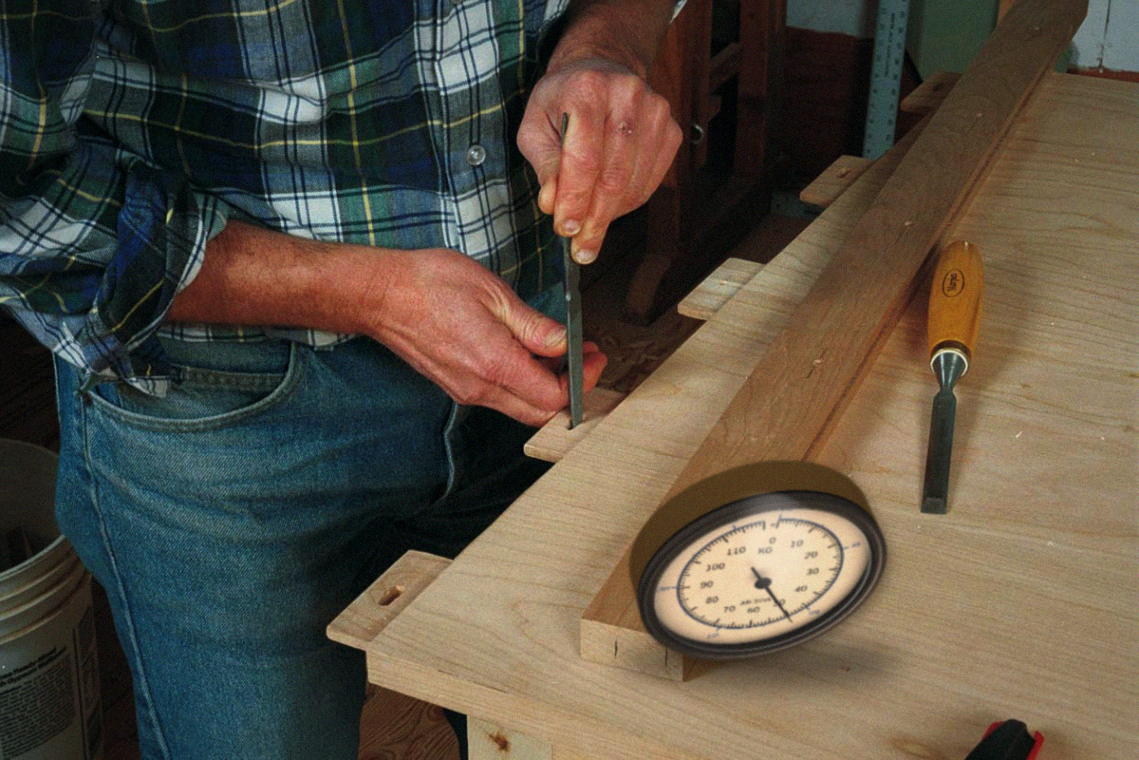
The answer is 50; kg
